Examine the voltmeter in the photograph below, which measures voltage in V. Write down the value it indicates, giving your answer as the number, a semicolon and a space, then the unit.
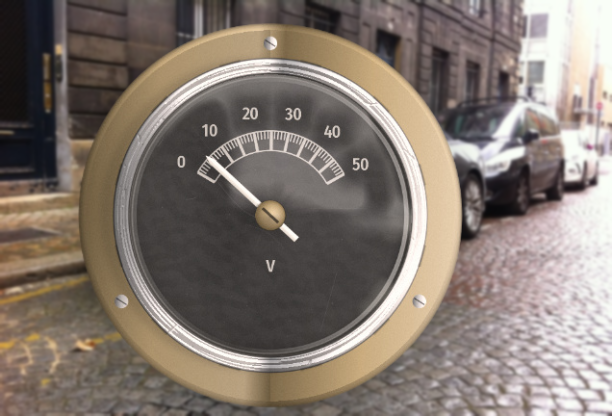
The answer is 5; V
